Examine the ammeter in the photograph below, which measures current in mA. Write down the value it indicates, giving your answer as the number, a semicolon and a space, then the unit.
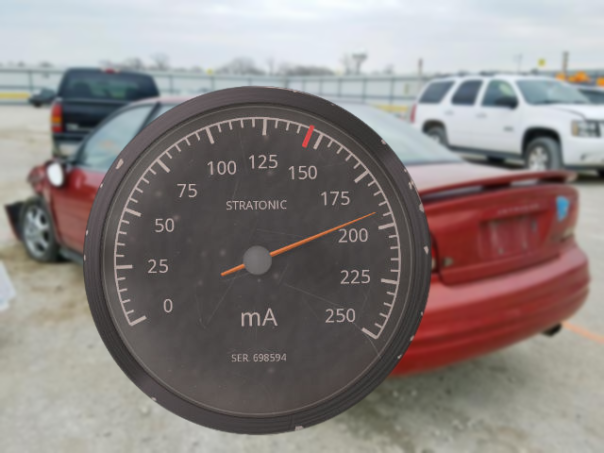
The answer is 192.5; mA
